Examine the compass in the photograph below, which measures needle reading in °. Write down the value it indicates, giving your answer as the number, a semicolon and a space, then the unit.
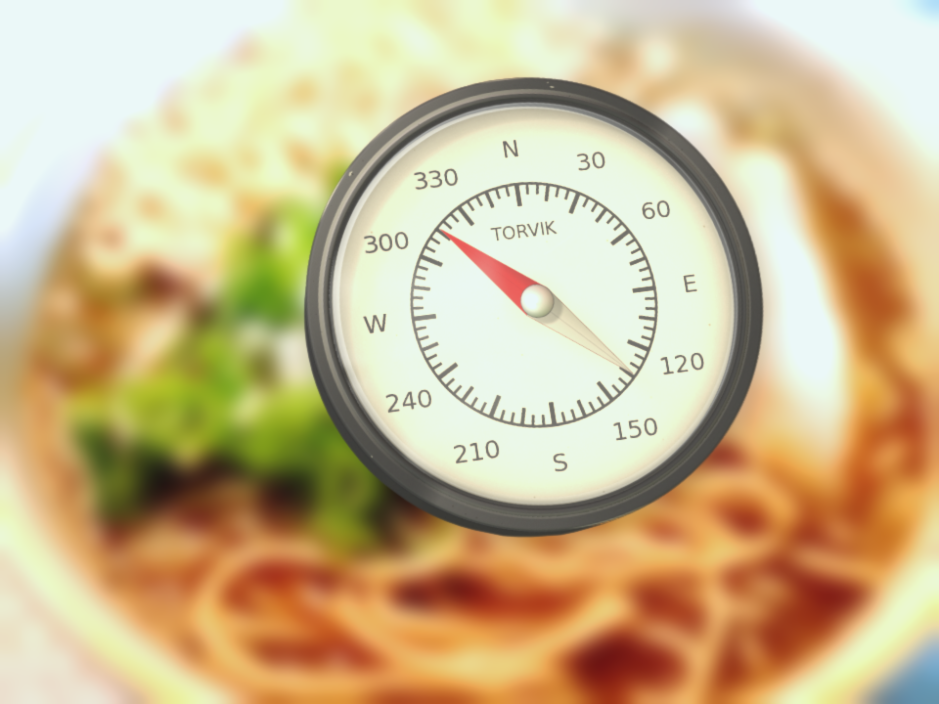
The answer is 315; °
